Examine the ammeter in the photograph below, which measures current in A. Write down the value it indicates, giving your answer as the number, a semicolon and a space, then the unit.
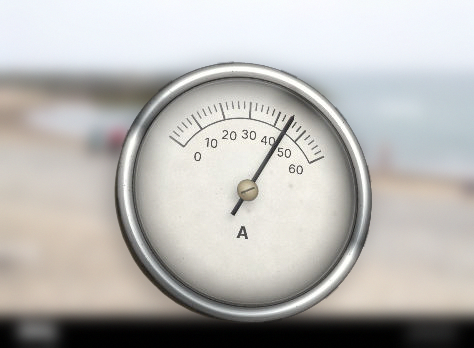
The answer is 44; A
